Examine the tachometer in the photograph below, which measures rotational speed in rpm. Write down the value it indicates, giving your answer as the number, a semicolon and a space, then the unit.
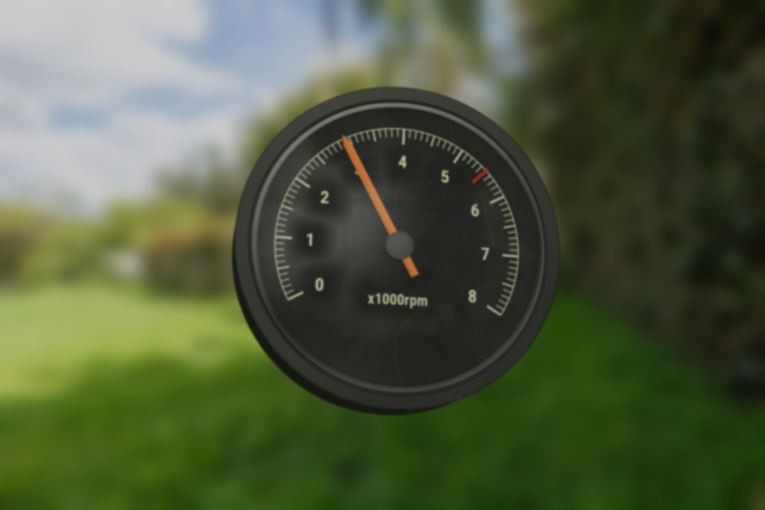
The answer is 3000; rpm
